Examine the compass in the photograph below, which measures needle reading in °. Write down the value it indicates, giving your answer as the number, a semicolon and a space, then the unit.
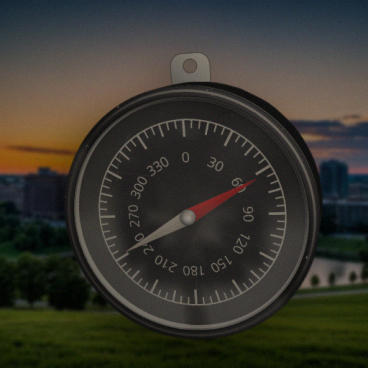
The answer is 62.5; °
